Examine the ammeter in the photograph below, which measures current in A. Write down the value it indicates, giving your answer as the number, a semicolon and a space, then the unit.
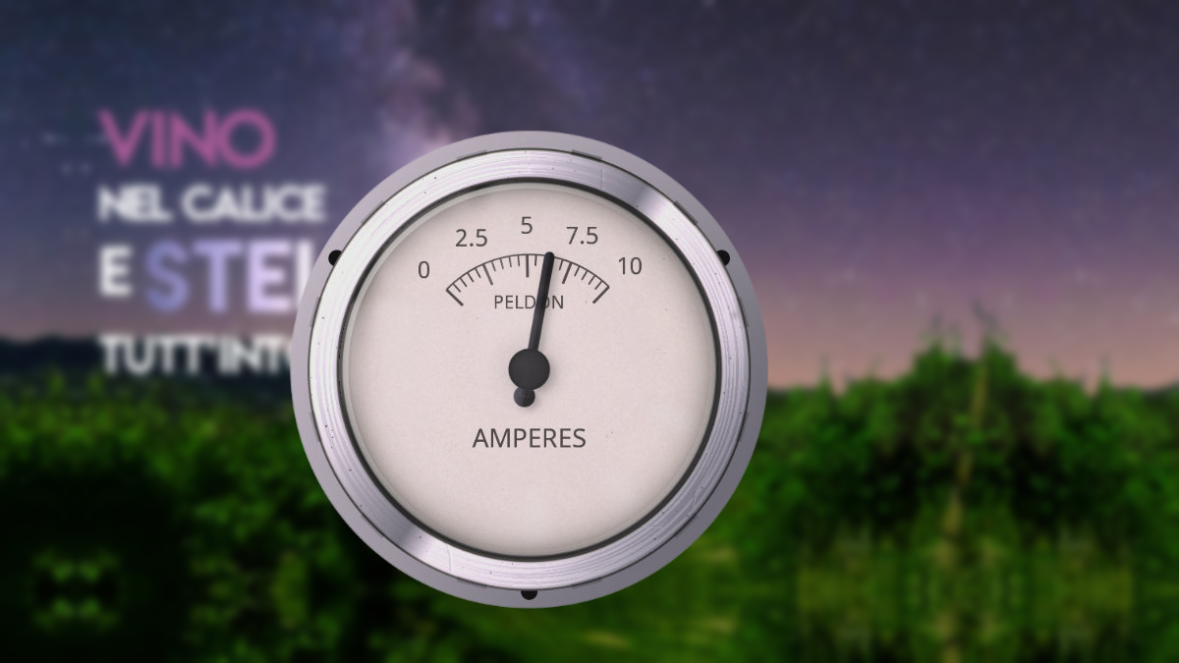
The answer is 6.25; A
